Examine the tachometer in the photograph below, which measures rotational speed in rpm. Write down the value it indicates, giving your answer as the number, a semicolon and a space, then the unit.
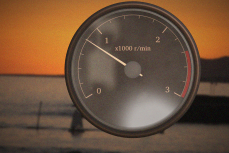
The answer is 800; rpm
